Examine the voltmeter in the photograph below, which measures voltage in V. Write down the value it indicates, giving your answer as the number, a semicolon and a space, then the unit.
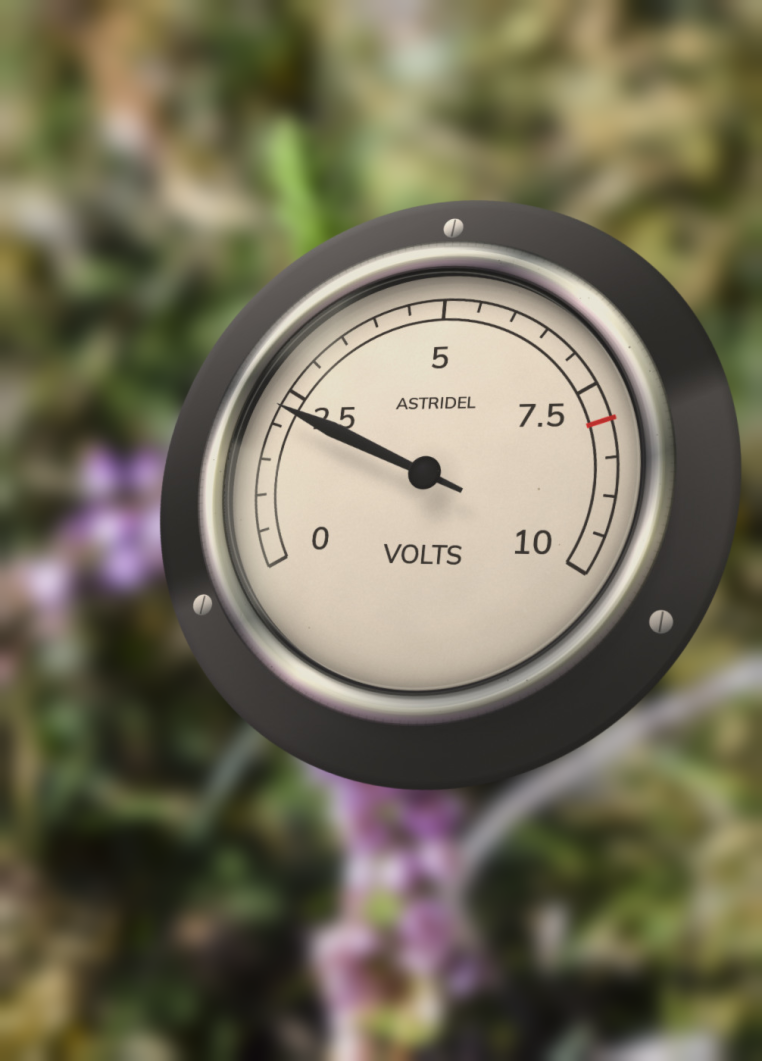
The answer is 2.25; V
